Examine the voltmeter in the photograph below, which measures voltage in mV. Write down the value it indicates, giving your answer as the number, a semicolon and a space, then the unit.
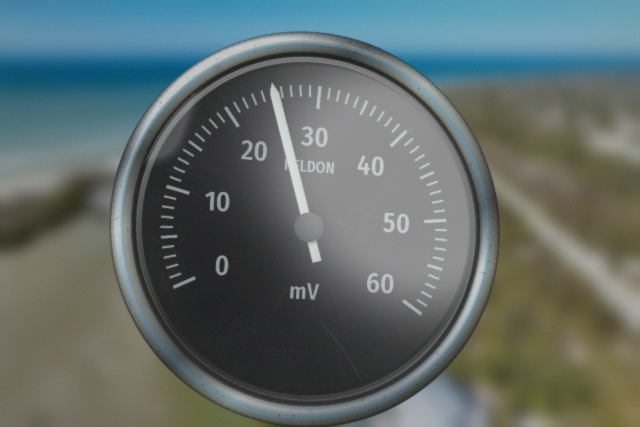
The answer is 25; mV
